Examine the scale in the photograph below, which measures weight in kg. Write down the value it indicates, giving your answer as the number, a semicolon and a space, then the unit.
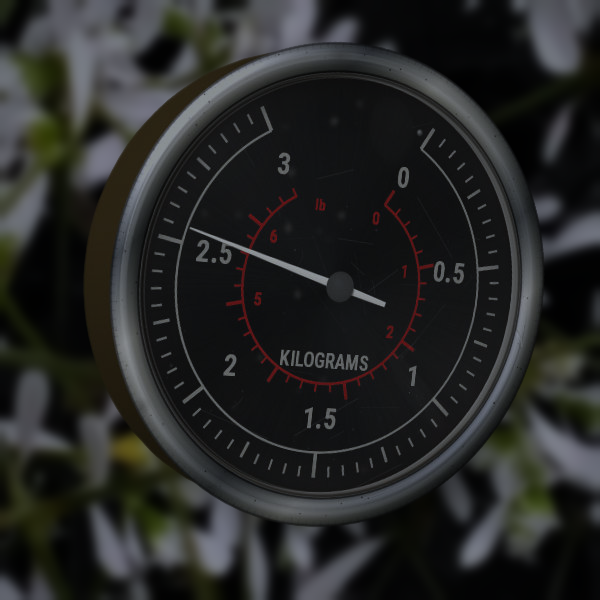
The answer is 2.55; kg
